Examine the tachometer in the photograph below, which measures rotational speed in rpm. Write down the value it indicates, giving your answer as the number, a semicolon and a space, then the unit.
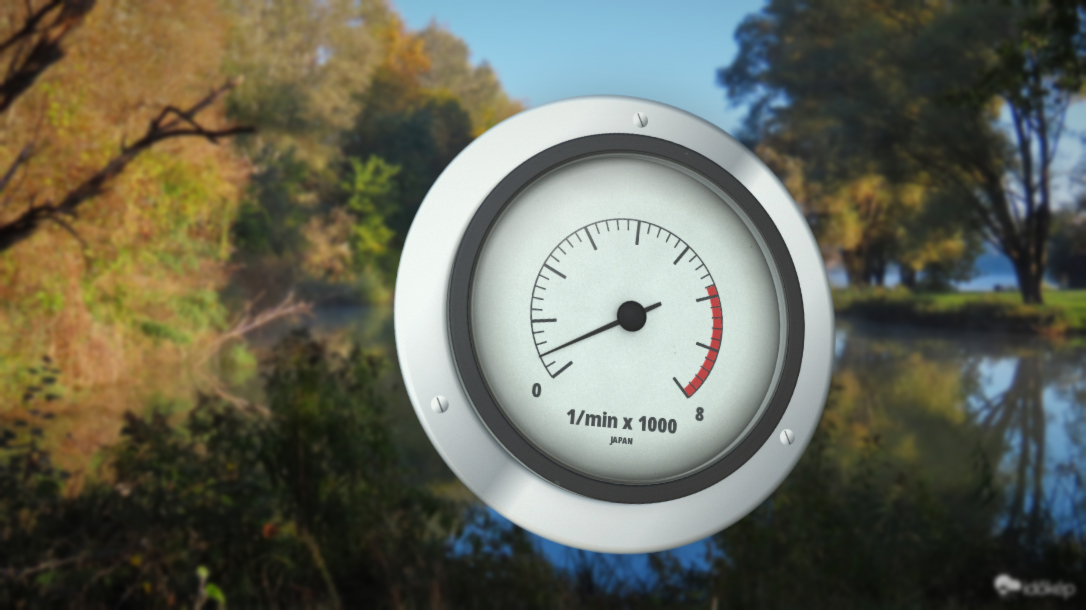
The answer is 400; rpm
